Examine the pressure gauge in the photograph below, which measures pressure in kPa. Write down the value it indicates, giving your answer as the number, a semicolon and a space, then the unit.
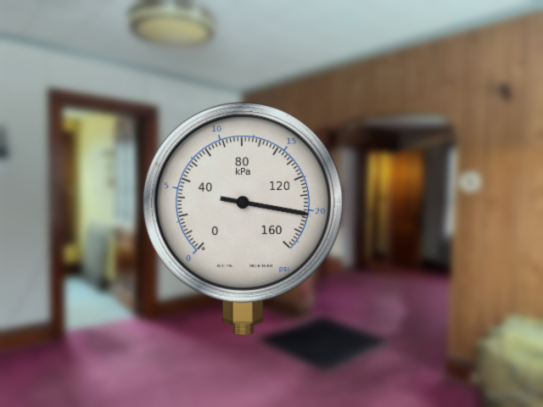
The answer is 140; kPa
